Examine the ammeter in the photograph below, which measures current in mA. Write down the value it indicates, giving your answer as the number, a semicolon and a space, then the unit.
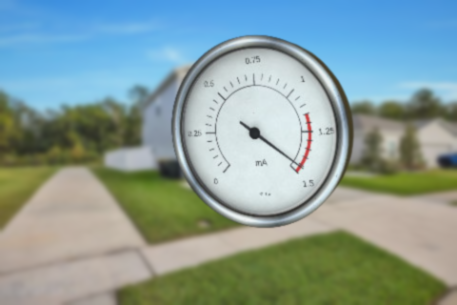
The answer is 1.45; mA
